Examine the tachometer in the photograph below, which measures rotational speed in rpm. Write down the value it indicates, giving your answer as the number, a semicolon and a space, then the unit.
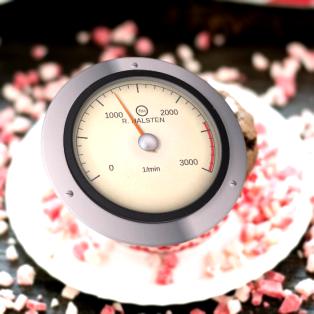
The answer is 1200; rpm
